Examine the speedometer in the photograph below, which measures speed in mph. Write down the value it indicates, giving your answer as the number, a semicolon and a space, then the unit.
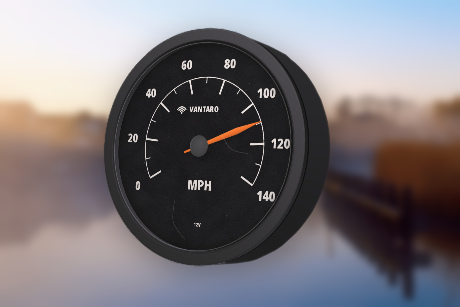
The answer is 110; mph
